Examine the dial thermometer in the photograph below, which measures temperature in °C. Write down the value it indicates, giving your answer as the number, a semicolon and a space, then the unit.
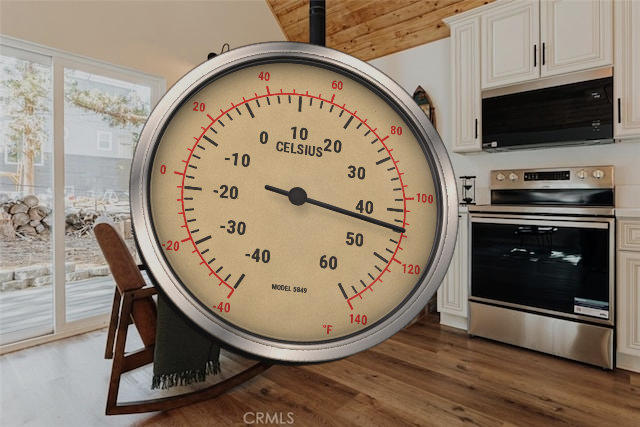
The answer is 44; °C
